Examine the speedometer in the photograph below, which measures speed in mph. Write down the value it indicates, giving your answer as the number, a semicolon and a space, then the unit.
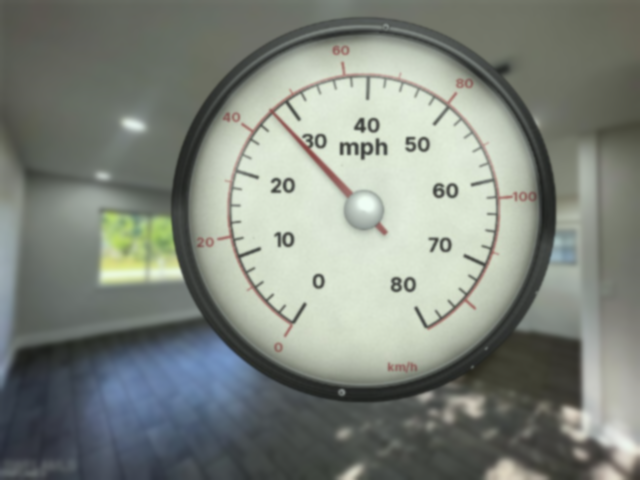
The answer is 28; mph
